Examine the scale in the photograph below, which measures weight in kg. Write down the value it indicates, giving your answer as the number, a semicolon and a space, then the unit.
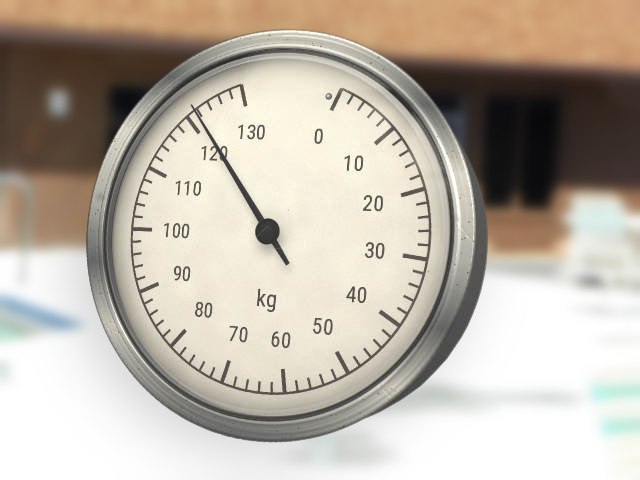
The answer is 122; kg
